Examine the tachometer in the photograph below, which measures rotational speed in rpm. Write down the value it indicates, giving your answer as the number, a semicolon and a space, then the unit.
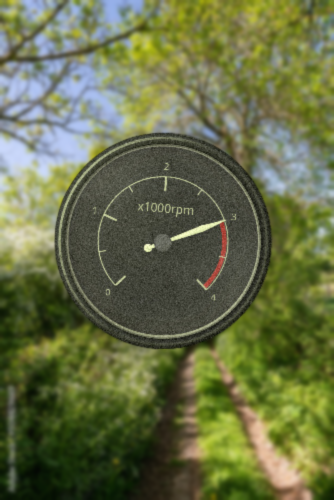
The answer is 3000; rpm
